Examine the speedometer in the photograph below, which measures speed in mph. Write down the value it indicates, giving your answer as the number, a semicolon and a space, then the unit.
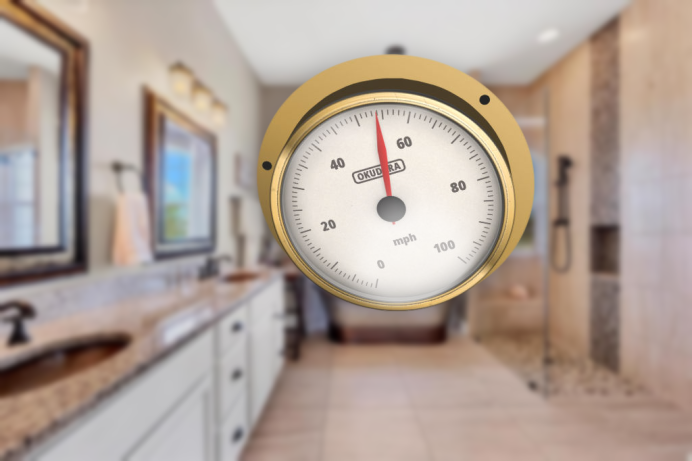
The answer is 54; mph
